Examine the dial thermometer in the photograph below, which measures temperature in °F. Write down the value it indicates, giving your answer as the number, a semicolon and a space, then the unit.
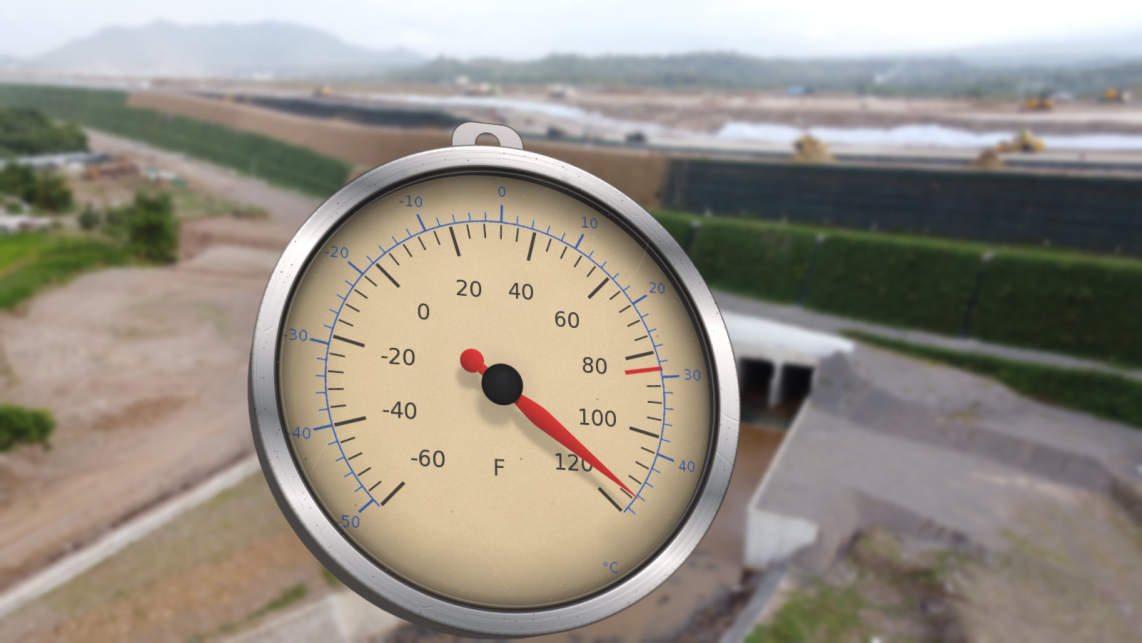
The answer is 116; °F
